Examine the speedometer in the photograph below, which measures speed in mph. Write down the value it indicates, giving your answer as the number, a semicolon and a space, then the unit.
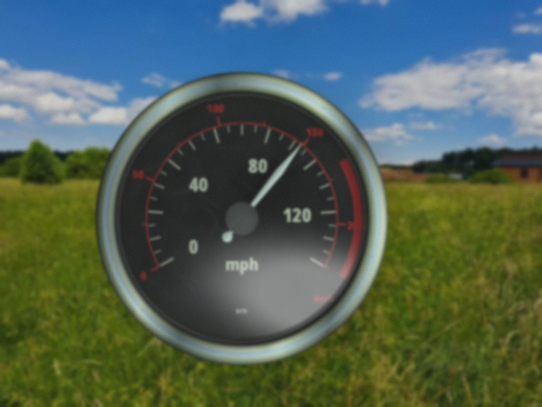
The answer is 92.5; mph
